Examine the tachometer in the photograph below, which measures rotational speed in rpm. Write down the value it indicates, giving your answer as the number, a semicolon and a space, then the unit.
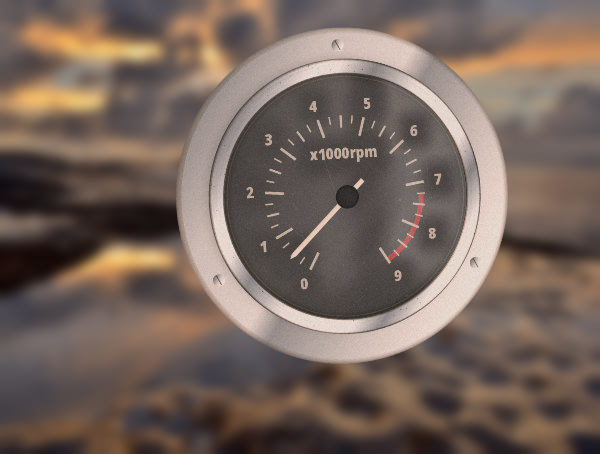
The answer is 500; rpm
